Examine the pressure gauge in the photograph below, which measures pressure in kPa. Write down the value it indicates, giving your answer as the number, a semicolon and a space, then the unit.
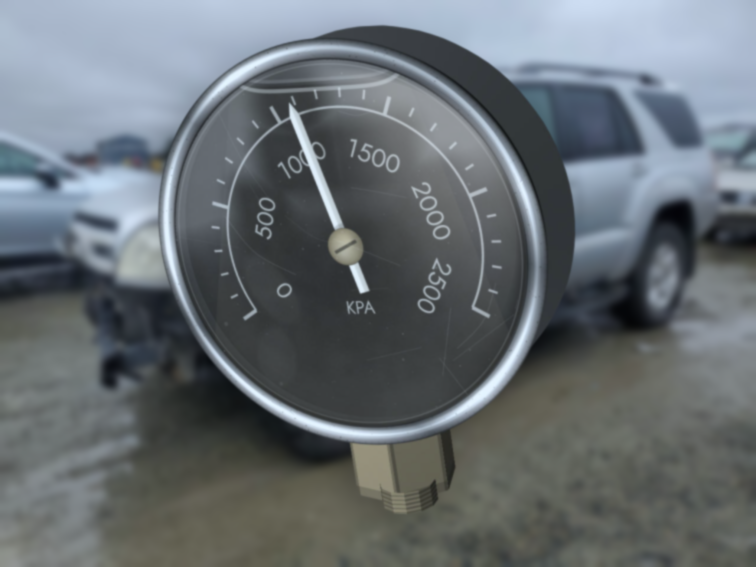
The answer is 1100; kPa
